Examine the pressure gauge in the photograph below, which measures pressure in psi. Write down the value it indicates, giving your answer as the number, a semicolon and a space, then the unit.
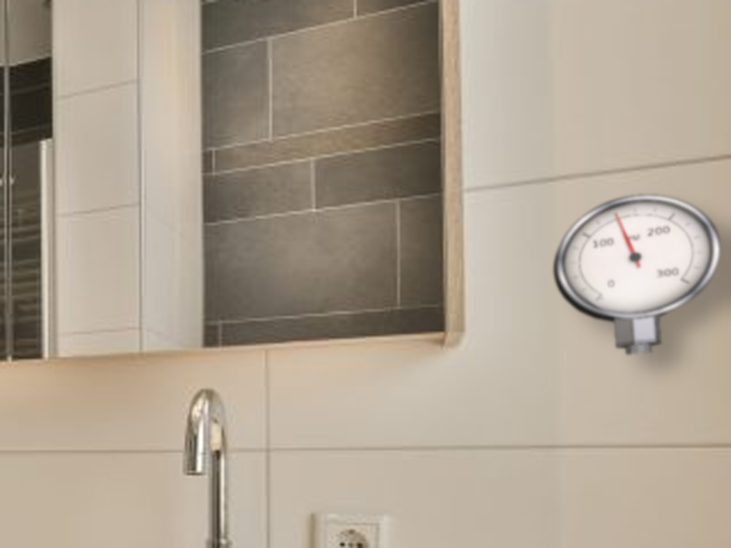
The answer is 140; psi
